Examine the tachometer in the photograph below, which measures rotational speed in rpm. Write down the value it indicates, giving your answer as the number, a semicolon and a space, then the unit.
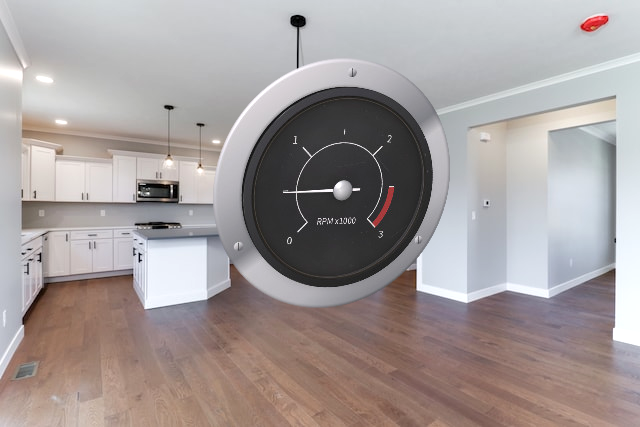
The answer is 500; rpm
